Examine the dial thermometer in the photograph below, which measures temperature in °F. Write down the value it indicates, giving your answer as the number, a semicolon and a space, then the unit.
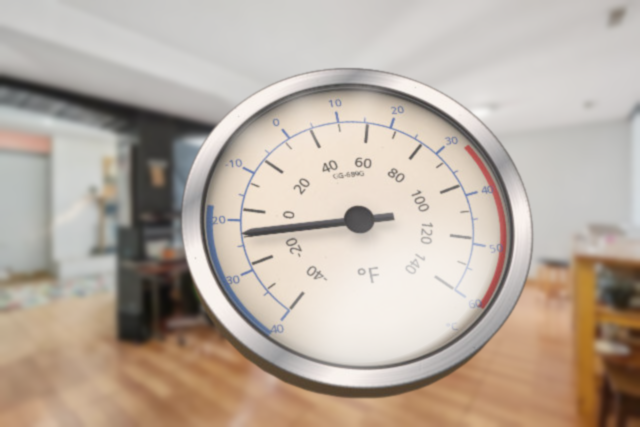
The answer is -10; °F
